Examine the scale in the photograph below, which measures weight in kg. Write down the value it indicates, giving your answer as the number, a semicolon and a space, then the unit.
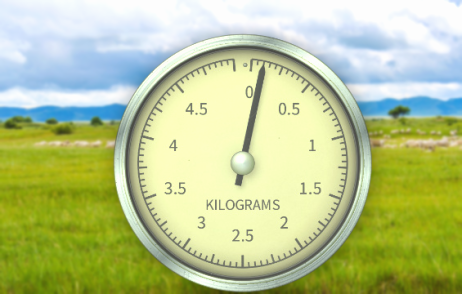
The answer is 0.1; kg
